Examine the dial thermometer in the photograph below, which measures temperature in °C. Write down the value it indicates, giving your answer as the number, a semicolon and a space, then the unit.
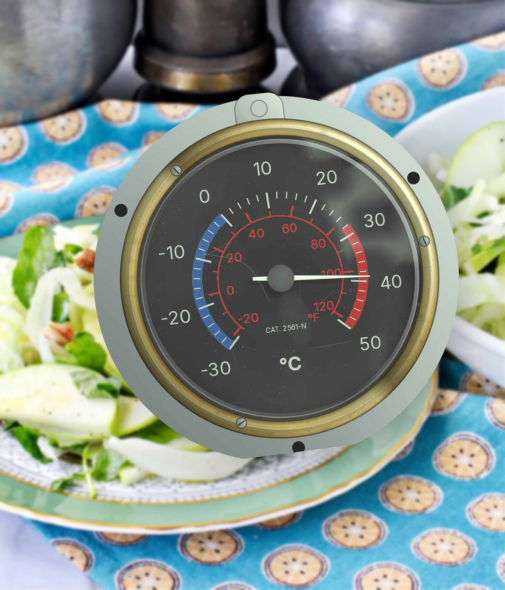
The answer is 39; °C
